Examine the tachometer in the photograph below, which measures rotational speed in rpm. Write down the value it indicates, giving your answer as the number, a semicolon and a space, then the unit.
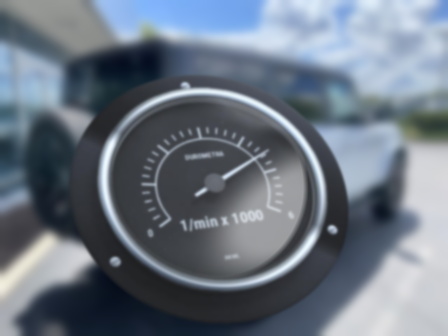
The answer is 4600; rpm
